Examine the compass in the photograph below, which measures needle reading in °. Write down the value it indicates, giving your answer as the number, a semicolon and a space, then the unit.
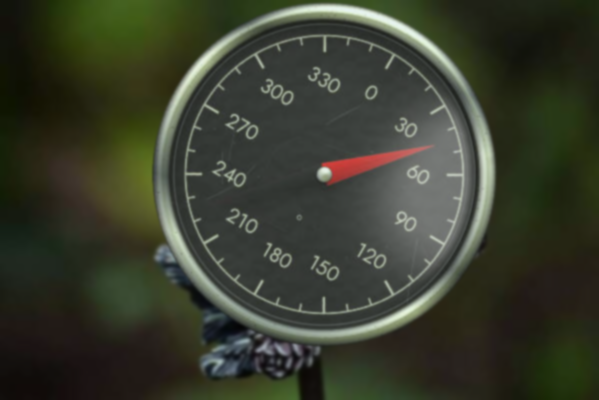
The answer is 45; °
